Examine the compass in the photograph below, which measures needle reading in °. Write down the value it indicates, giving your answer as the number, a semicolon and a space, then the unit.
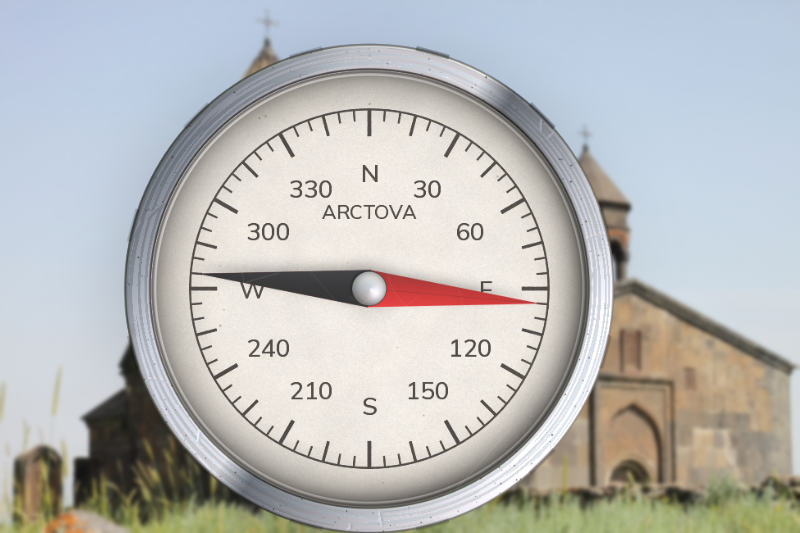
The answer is 95; °
